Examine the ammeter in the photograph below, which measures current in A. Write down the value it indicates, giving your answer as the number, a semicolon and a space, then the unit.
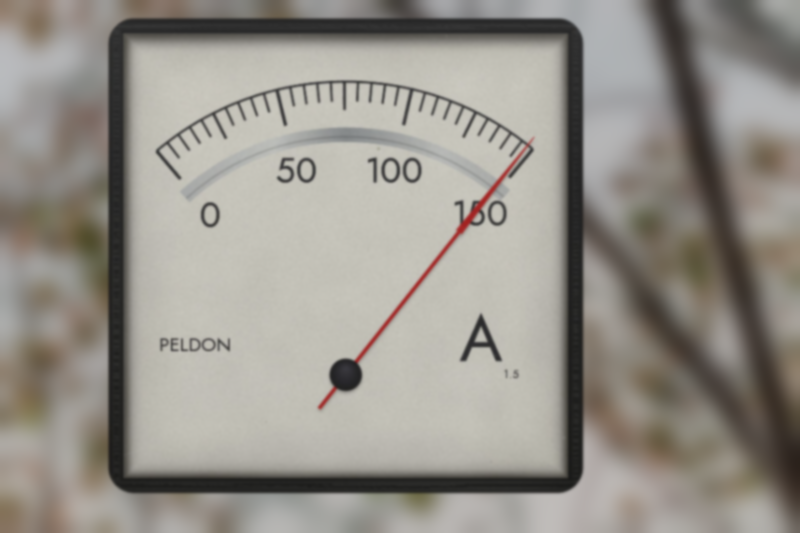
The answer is 147.5; A
